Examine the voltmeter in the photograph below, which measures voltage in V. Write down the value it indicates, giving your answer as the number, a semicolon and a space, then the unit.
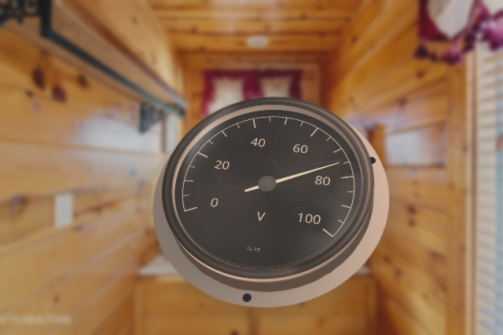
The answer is 75; V
